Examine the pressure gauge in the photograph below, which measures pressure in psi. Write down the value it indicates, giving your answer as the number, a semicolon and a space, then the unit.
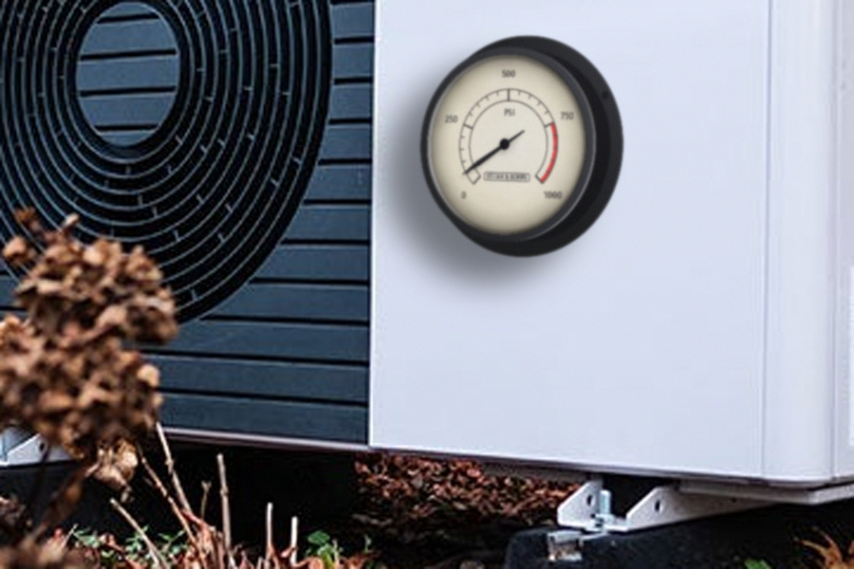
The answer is 50; psi
